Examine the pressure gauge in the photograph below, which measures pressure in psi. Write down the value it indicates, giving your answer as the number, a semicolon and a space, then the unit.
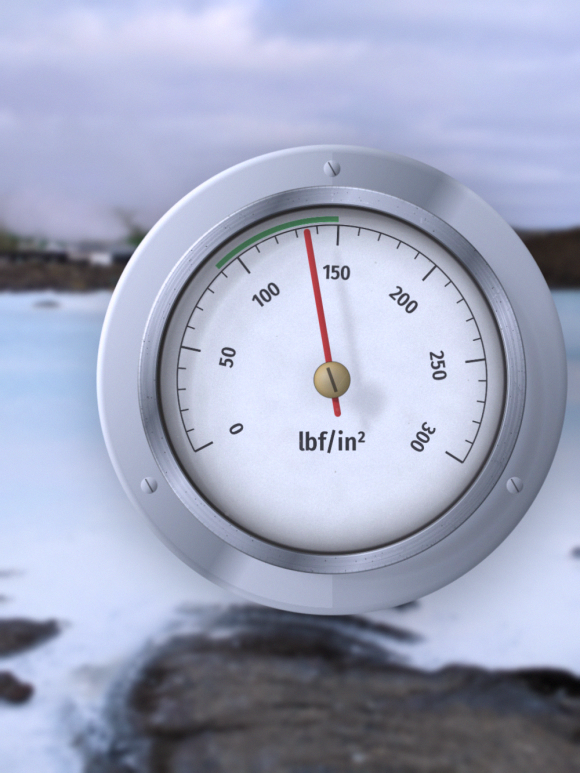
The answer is 135; psi
